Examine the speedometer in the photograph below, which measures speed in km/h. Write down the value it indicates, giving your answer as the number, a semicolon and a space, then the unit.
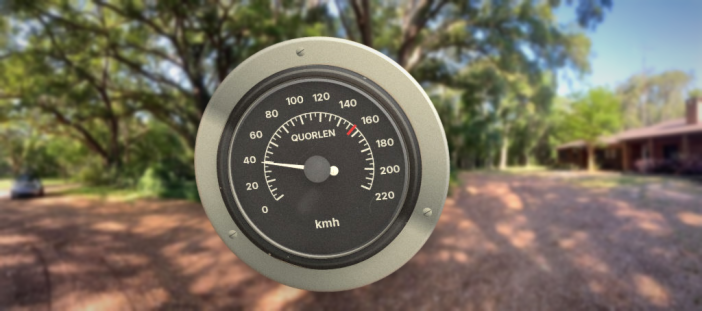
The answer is 40; km/h
